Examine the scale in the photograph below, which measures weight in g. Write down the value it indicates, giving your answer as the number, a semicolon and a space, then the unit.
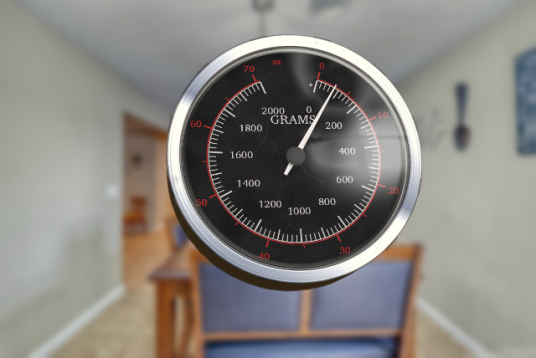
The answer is 80; g
